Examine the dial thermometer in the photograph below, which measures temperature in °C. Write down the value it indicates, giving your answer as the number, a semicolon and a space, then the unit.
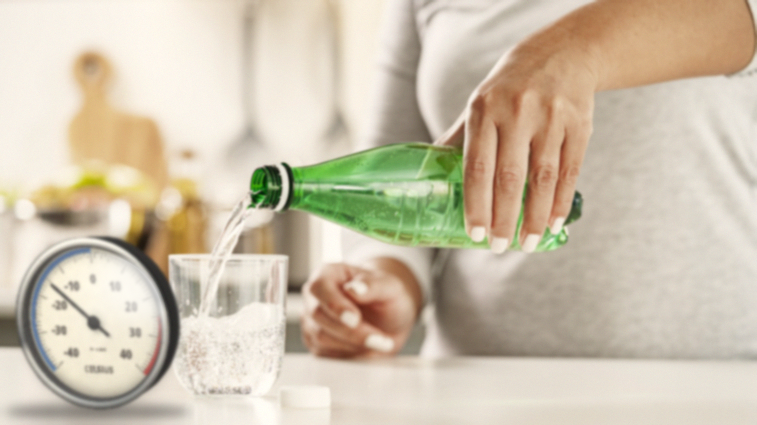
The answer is -15; °C
